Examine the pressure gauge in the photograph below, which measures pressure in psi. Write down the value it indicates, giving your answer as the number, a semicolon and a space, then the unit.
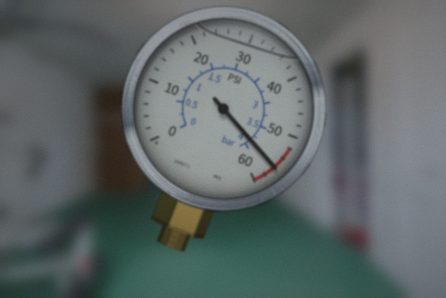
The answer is 56; psi
